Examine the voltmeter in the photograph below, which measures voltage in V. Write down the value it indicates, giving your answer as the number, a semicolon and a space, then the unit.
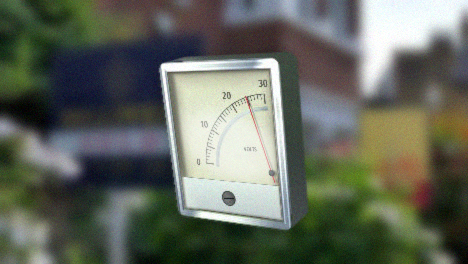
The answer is 25; V
